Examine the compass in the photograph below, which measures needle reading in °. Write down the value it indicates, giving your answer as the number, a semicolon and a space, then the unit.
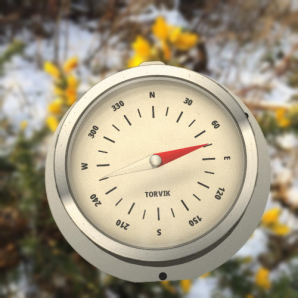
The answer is 75; °
